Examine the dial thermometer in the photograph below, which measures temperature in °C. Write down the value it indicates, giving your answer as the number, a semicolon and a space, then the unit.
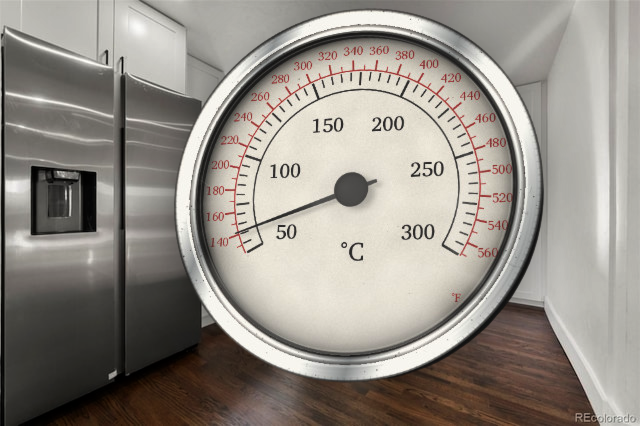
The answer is 60; °C
